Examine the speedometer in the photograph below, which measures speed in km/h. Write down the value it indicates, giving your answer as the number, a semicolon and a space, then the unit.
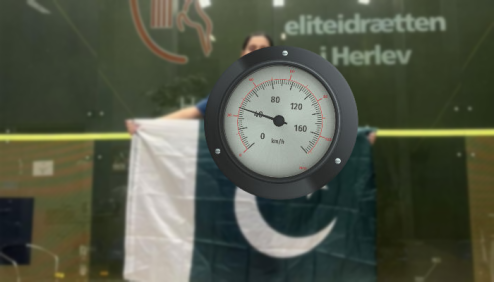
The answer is 40; km/h
